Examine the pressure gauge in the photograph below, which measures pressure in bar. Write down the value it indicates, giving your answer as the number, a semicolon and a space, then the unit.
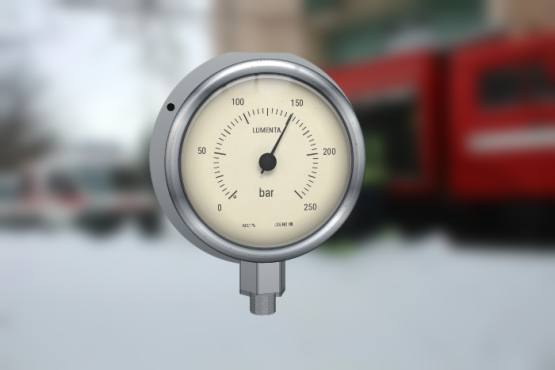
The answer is 150; bar
